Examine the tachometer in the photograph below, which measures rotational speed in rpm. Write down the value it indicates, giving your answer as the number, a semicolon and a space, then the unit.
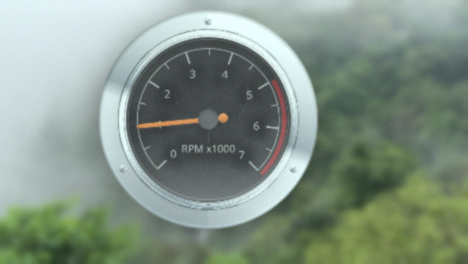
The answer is 1000; rpm
